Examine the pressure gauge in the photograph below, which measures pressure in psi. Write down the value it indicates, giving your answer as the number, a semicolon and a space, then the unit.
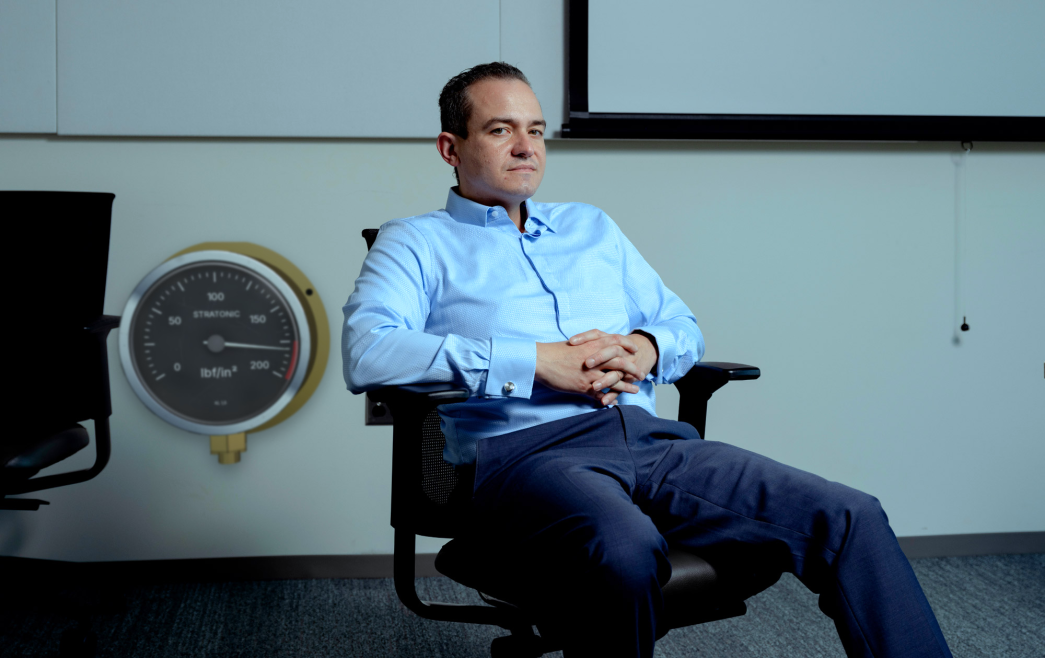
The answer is 180; psi
